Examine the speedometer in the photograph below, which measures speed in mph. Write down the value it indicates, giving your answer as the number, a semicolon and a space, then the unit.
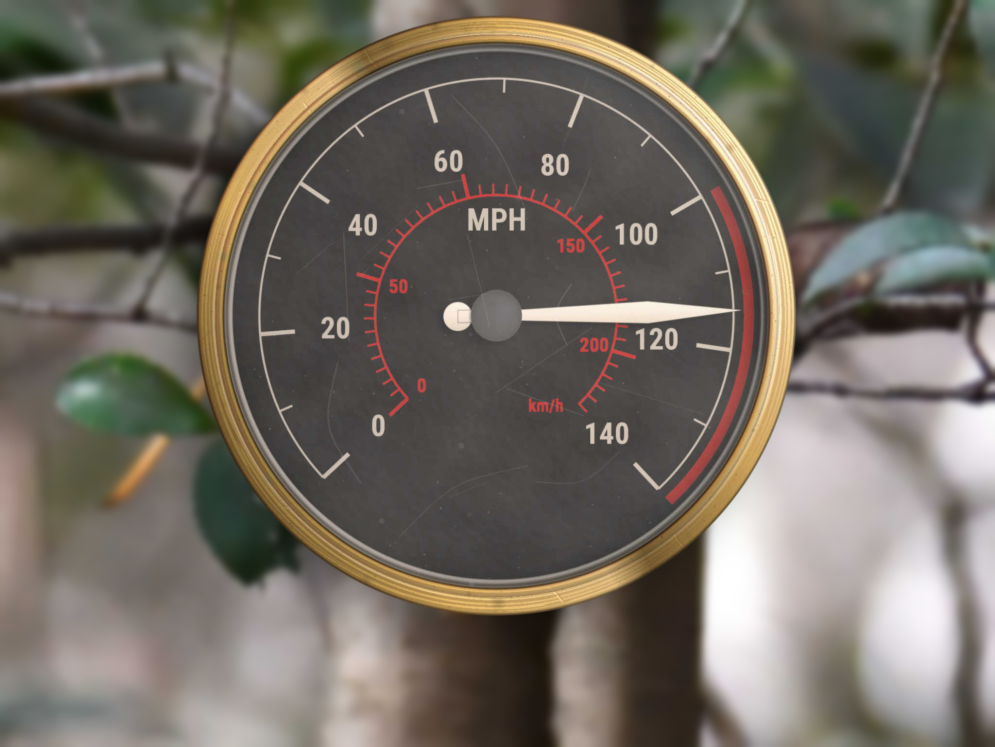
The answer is 115; mph
